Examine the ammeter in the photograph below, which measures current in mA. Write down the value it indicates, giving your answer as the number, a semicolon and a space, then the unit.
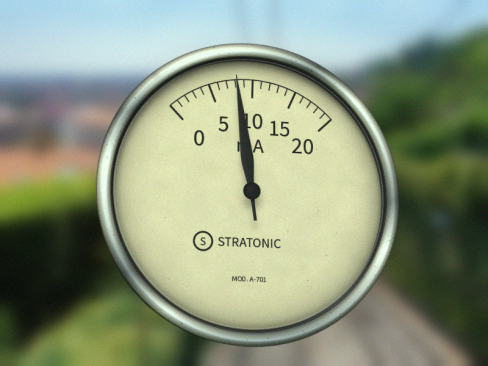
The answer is 8; mA
